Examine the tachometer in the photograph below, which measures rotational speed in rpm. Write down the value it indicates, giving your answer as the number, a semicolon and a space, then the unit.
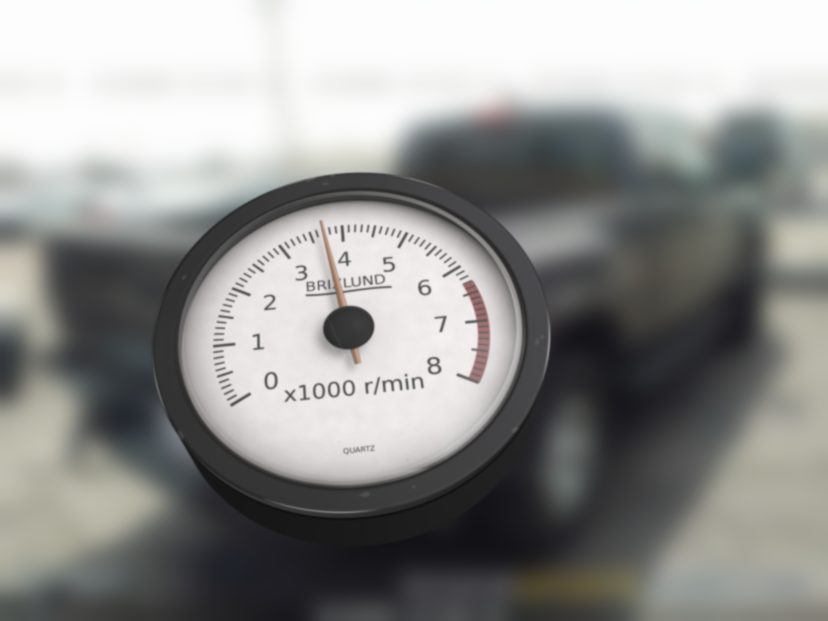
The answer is 3700; rpm
